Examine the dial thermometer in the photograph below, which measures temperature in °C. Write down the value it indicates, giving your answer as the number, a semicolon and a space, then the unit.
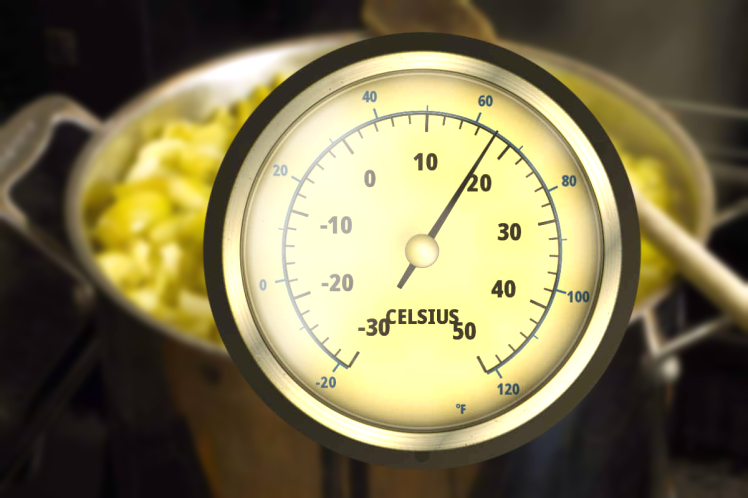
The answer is 18; °C
